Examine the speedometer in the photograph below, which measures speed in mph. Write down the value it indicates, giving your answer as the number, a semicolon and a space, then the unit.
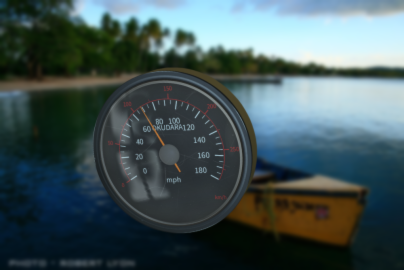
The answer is 70; mph
